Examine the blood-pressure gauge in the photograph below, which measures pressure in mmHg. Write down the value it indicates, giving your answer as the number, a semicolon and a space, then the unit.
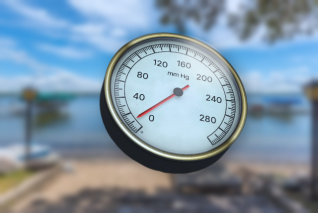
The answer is 10; mmHg
